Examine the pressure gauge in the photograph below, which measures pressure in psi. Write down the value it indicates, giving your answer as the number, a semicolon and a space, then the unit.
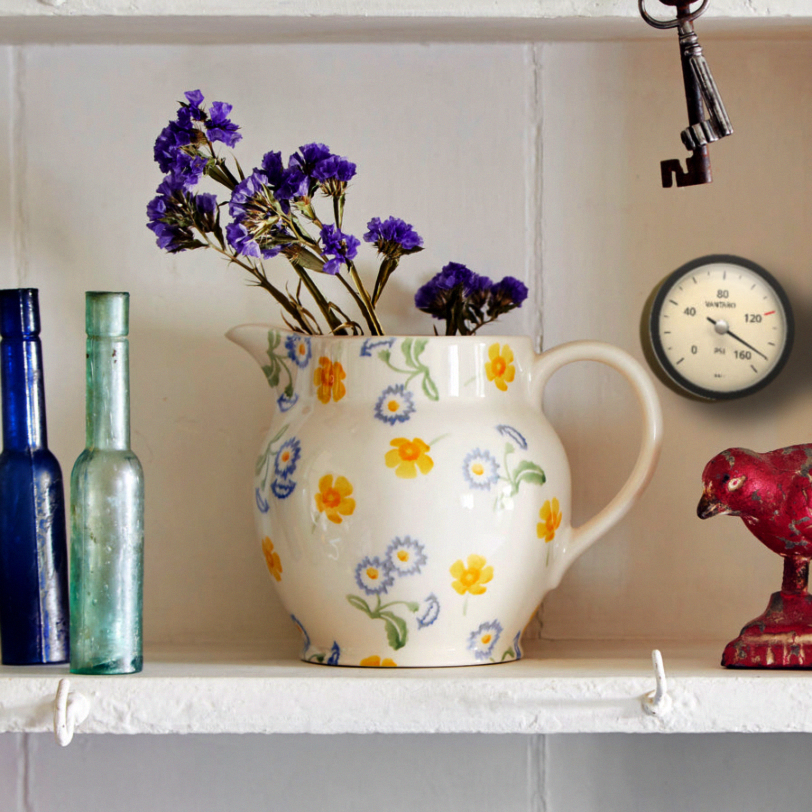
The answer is 150; psi
